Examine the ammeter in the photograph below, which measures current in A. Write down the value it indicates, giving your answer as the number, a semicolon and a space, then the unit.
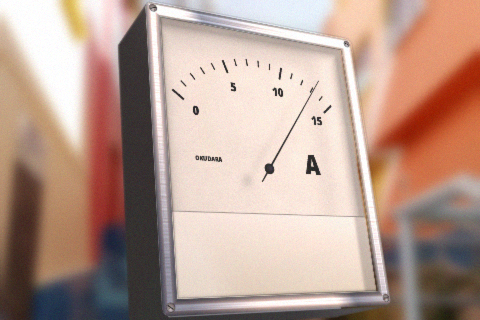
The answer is 13; A
